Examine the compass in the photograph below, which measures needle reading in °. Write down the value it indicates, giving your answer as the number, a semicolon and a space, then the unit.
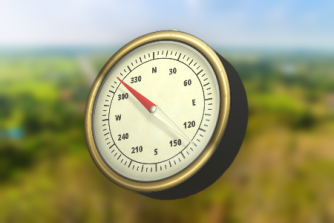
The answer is 315; °
